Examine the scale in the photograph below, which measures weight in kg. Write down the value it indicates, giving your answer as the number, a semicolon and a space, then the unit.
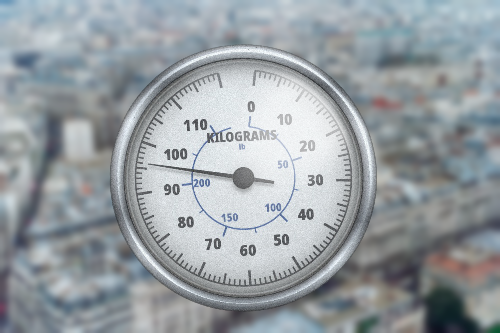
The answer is 96; kg
